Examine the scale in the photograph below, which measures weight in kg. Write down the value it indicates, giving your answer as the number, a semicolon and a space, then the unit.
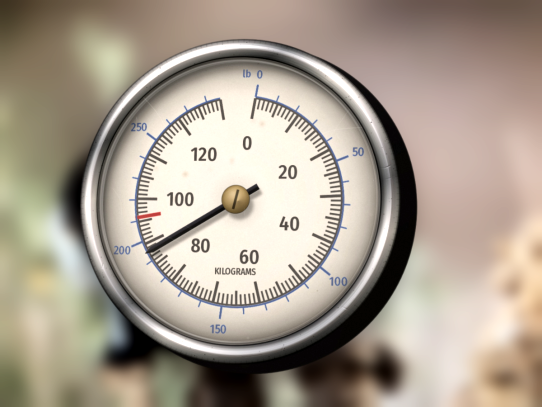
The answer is 88; kg
